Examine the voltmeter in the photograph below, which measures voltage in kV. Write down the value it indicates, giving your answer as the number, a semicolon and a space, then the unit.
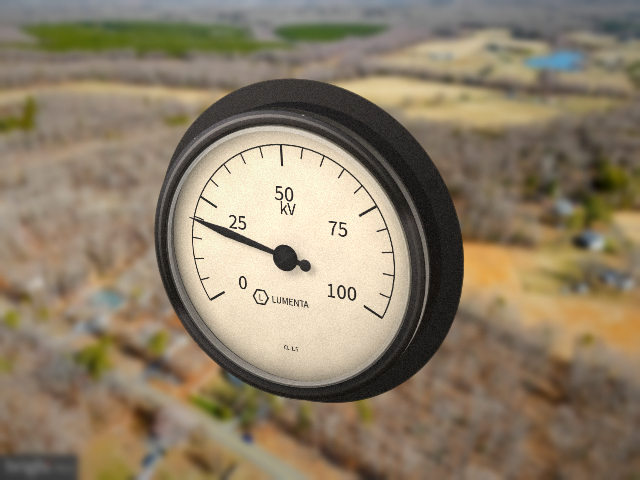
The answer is 20; kV
